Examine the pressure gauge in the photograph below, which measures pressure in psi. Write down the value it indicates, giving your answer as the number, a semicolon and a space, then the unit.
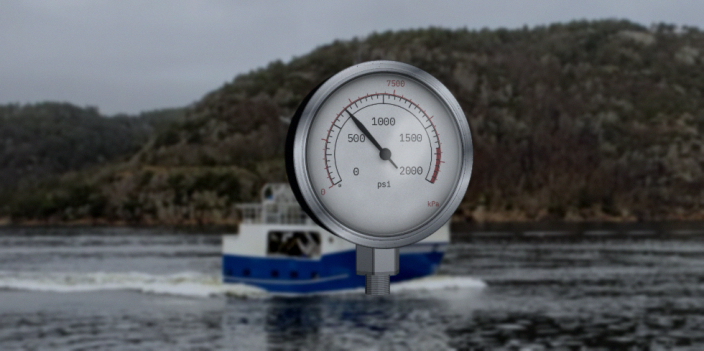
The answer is 650; psi
